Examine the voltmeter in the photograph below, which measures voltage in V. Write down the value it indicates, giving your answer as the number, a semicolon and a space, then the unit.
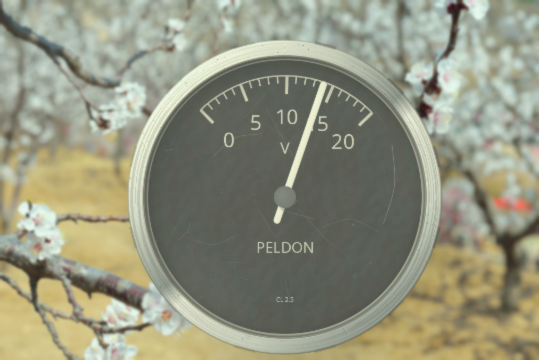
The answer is 14; V
